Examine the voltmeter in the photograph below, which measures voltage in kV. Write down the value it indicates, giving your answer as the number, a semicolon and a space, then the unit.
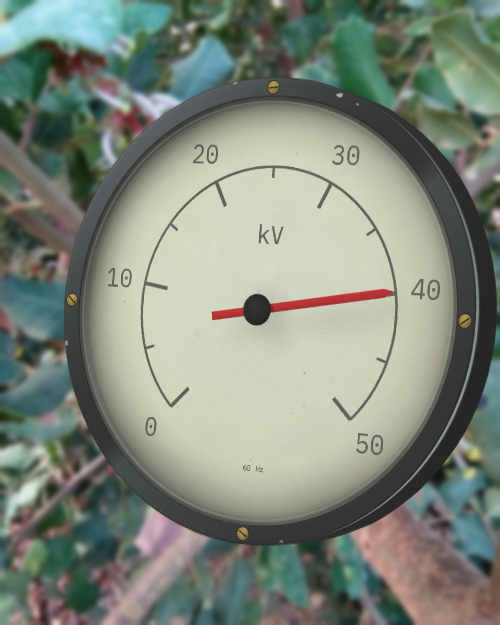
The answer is 40; kV
